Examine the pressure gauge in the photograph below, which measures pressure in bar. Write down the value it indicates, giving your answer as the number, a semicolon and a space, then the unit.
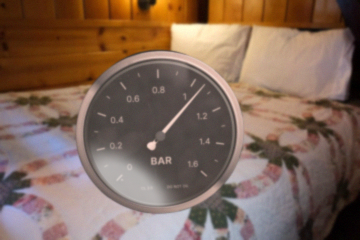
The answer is 1.05; bar
